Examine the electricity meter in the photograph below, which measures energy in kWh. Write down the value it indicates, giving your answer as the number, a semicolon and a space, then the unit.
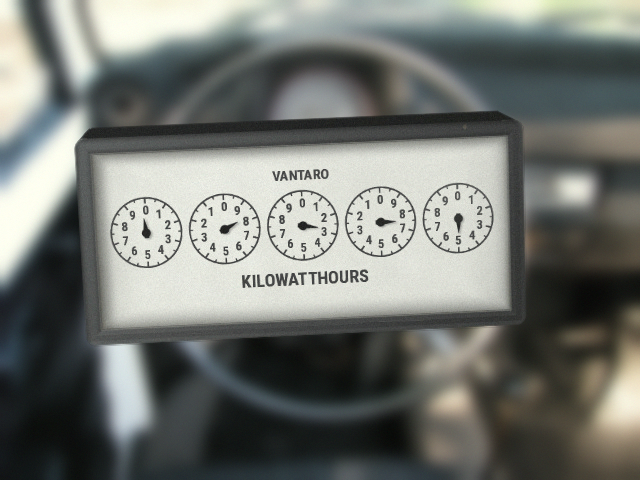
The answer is 98275; kWh
